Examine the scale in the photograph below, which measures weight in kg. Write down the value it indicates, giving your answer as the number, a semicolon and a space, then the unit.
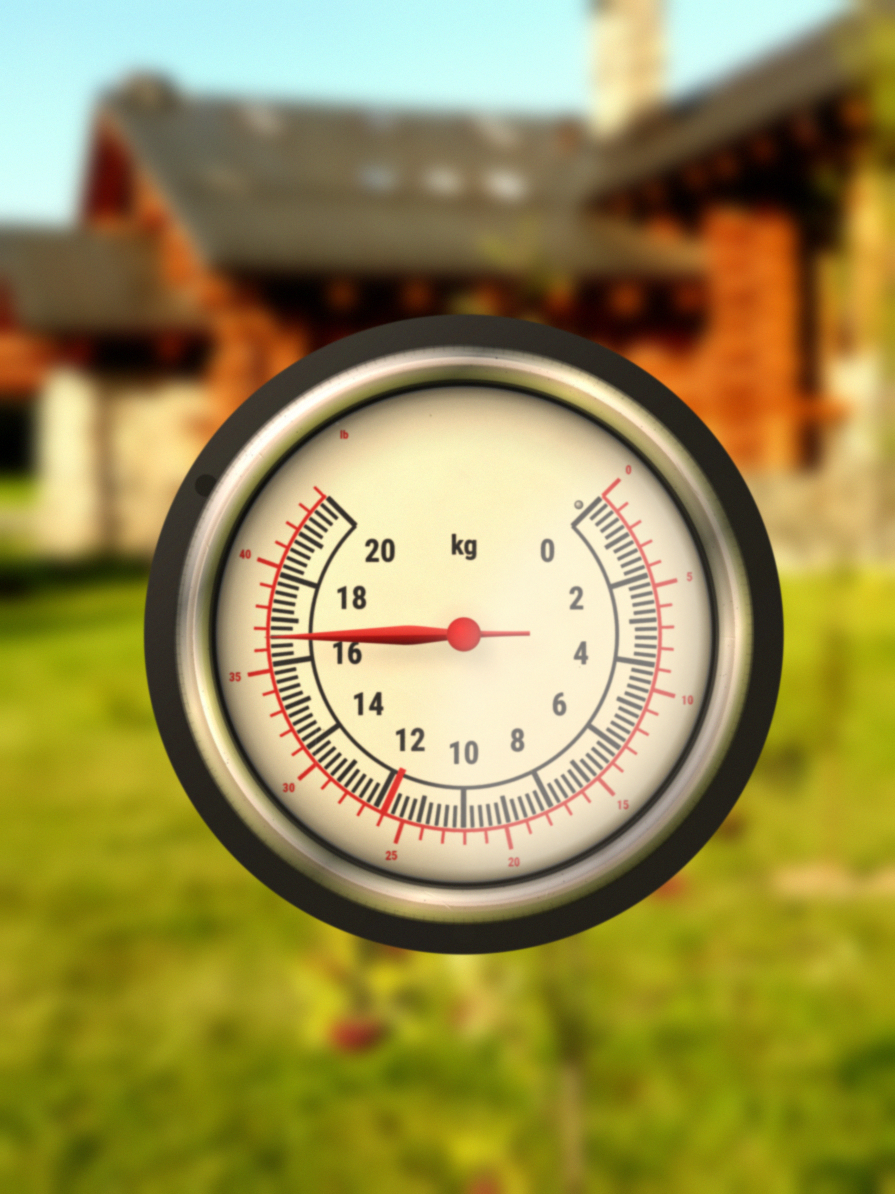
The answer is 16.6; kg
